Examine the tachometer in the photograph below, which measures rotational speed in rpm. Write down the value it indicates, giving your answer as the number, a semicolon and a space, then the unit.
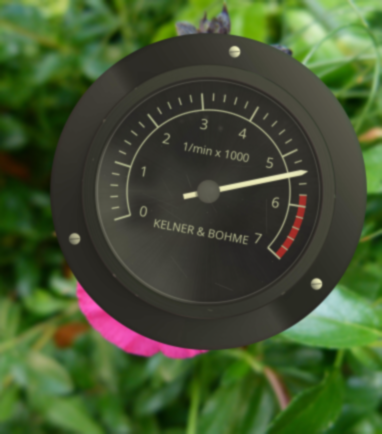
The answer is 5400; rpm
